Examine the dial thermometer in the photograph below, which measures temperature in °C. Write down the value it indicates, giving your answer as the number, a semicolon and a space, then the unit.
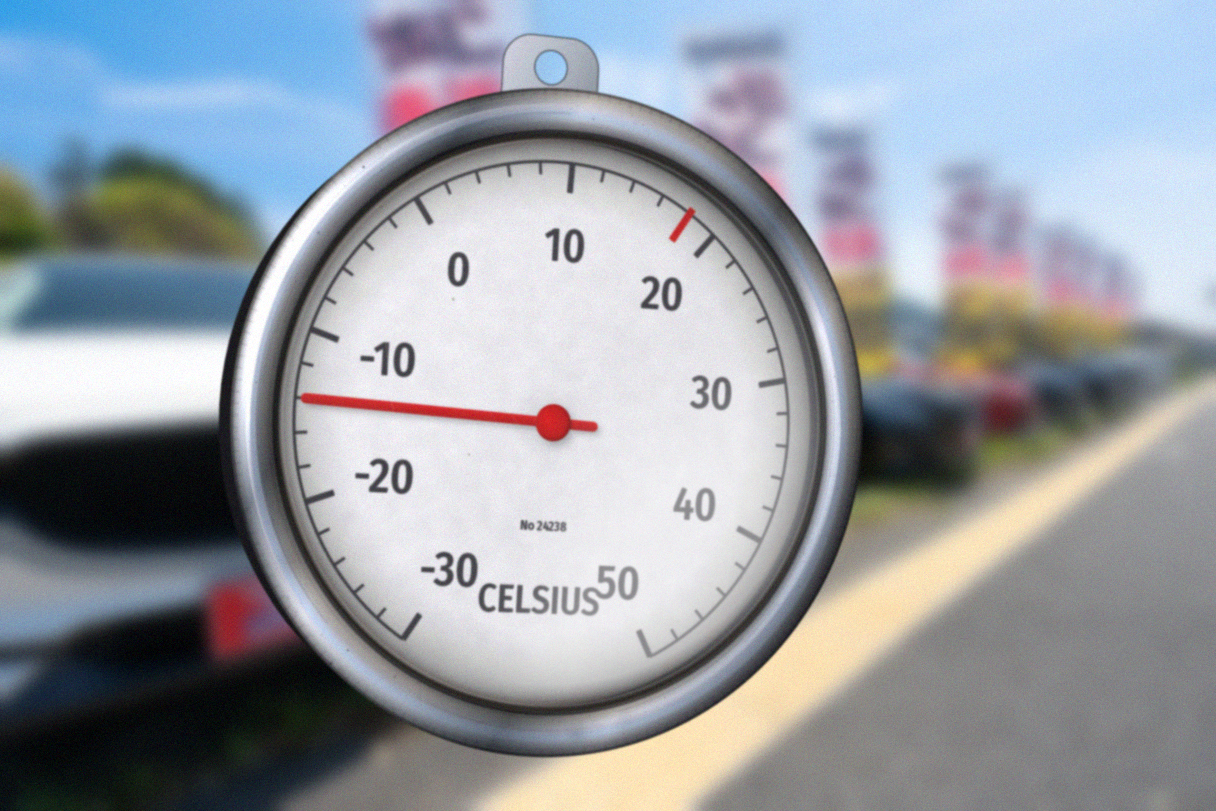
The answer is -14; °C
